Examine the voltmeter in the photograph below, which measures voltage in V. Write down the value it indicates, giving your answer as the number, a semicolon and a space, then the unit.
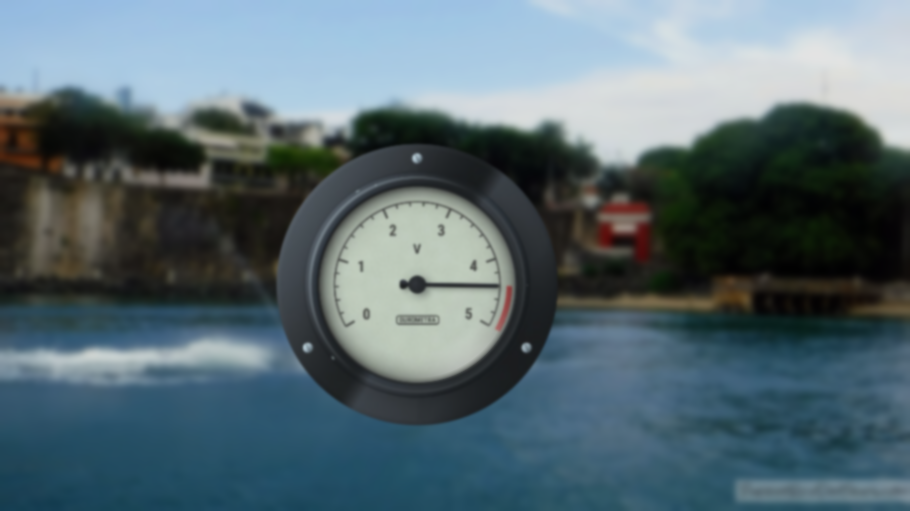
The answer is 4.4; V
